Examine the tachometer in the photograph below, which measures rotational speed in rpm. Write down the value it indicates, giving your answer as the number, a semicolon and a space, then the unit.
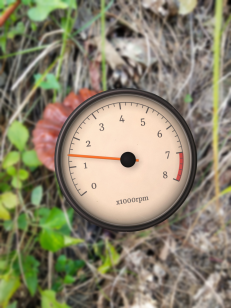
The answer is 1400; rpm
